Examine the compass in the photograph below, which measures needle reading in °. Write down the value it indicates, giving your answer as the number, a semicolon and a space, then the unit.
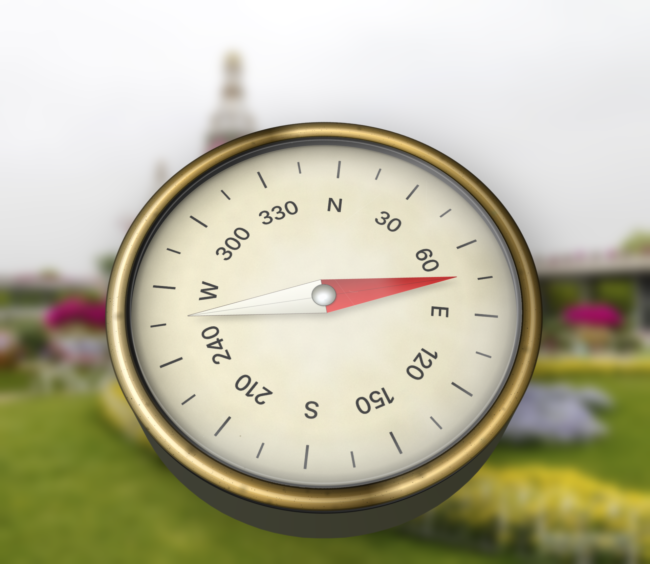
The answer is 75; °
